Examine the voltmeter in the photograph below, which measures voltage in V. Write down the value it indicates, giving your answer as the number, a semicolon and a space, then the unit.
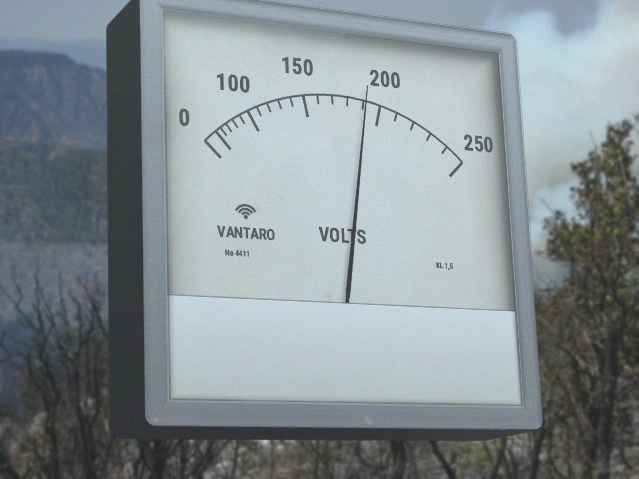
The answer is 190; V
